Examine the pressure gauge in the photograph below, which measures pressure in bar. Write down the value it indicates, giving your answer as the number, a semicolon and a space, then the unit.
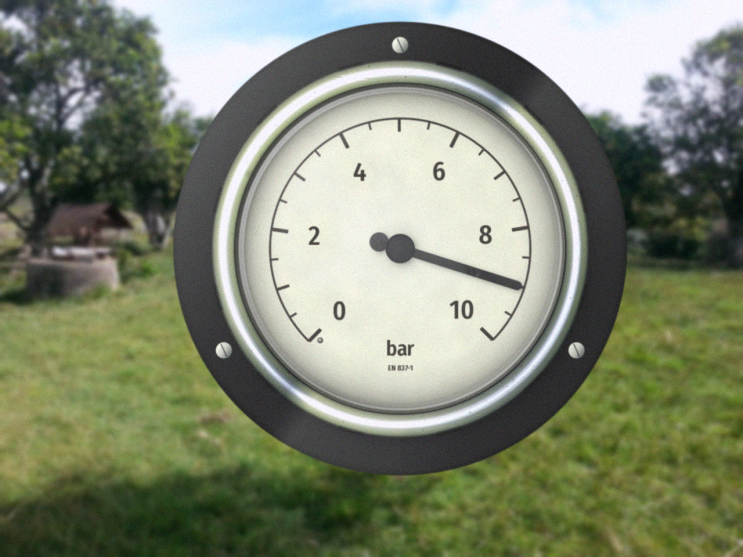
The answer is 9; bar
